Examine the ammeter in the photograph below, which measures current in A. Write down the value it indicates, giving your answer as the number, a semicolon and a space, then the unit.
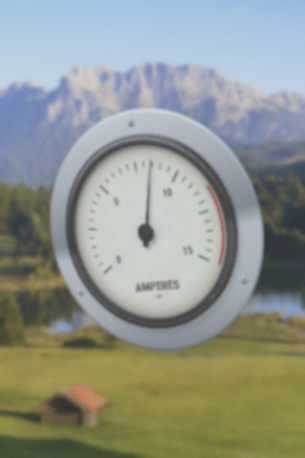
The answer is 8.5; A
